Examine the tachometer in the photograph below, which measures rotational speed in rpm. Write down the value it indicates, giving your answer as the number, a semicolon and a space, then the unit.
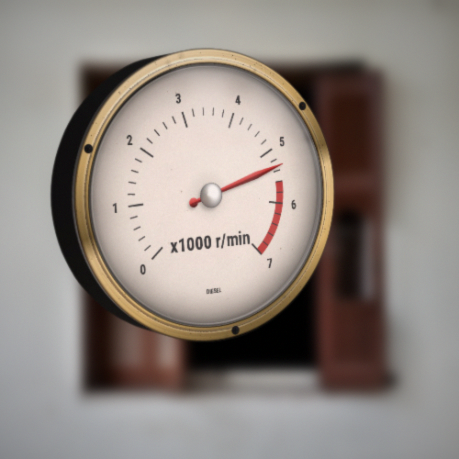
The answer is 5300; rpm
